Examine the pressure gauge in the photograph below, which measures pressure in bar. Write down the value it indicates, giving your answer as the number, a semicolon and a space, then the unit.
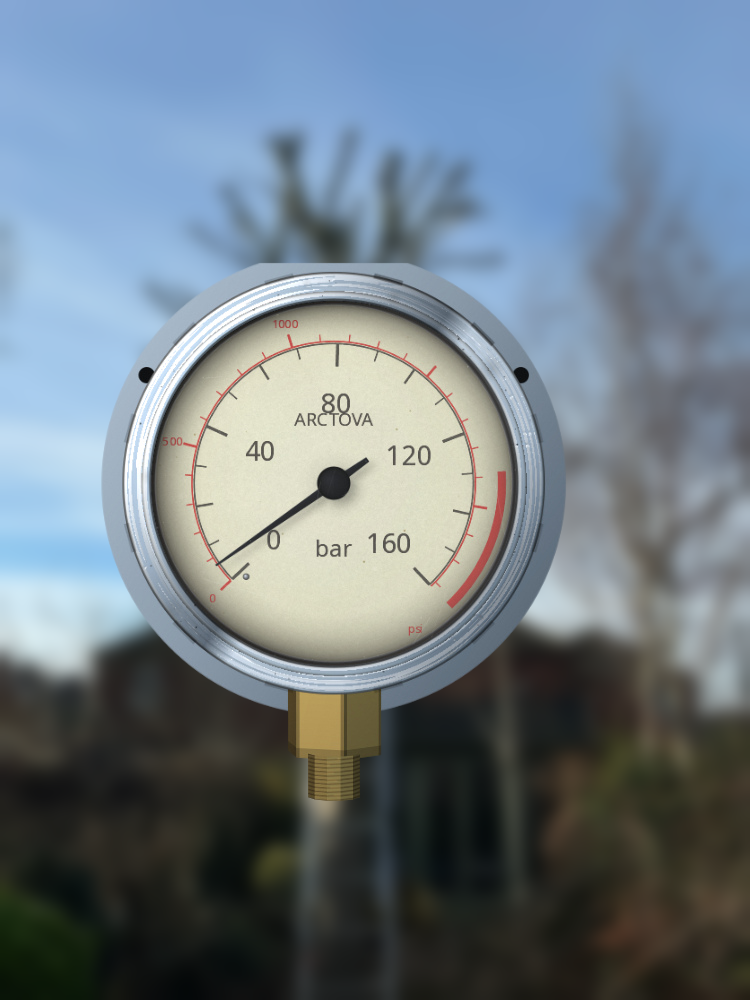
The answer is 5; bar
